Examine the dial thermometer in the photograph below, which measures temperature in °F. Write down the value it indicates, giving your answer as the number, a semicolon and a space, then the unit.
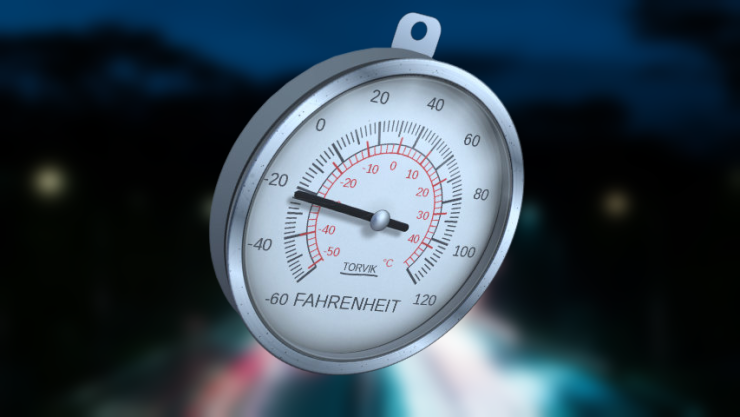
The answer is -22; °F
